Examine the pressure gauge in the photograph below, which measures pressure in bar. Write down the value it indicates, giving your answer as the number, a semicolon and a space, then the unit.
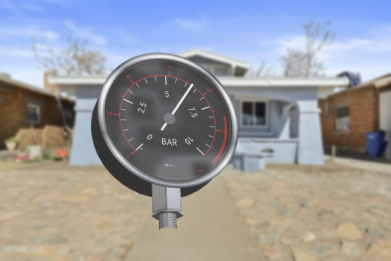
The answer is 6.25; bar
